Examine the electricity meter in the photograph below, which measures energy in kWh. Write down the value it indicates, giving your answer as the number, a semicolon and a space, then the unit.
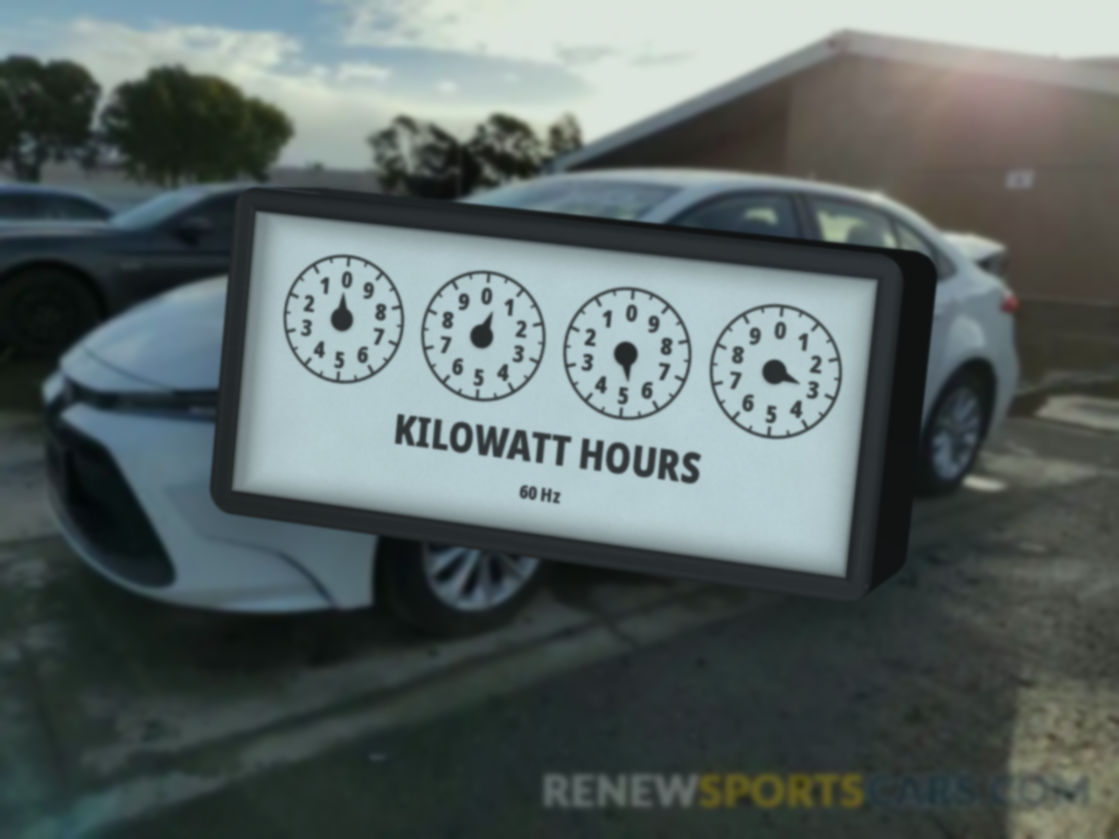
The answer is 53; kWh
